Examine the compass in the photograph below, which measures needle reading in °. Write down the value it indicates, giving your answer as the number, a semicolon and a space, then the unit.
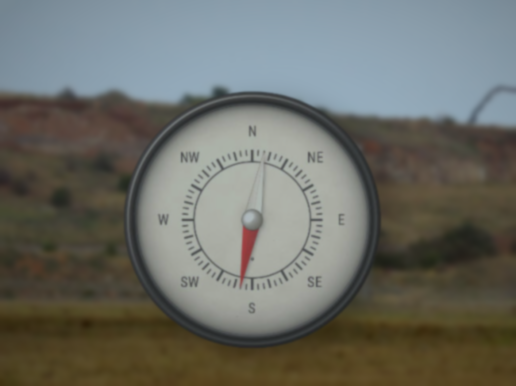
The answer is 190; °
